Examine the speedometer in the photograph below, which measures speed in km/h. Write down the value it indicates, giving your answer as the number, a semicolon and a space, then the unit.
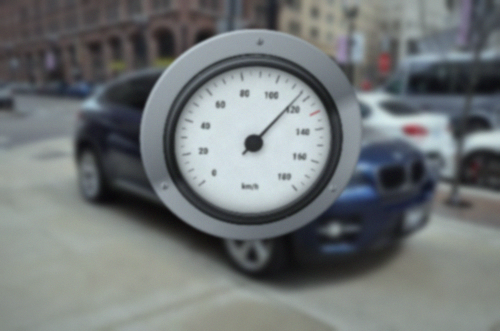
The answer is 115; km/h
